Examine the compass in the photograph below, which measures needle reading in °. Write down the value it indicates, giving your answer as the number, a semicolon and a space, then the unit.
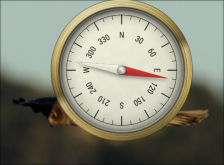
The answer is 100; °
